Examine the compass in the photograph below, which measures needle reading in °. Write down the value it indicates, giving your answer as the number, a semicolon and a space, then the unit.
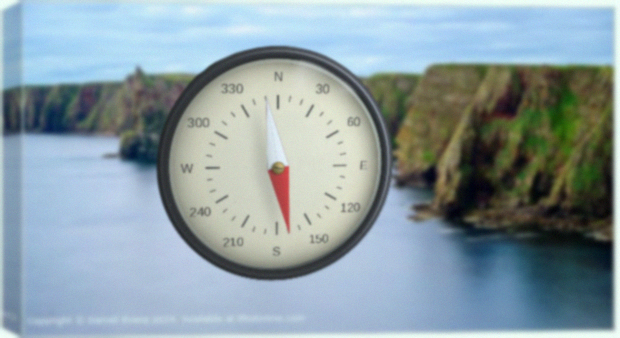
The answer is 170; °
